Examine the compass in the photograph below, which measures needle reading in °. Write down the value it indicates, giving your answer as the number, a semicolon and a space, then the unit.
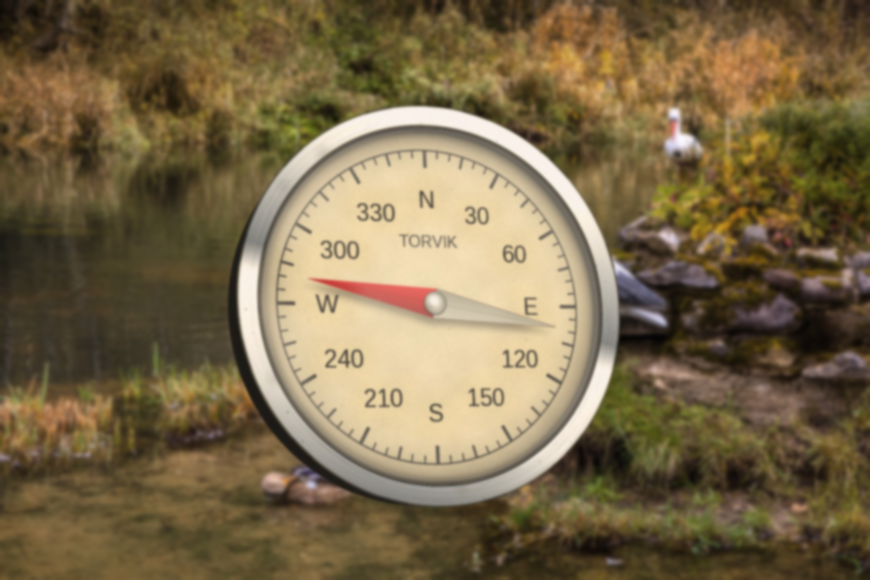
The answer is 280; °
